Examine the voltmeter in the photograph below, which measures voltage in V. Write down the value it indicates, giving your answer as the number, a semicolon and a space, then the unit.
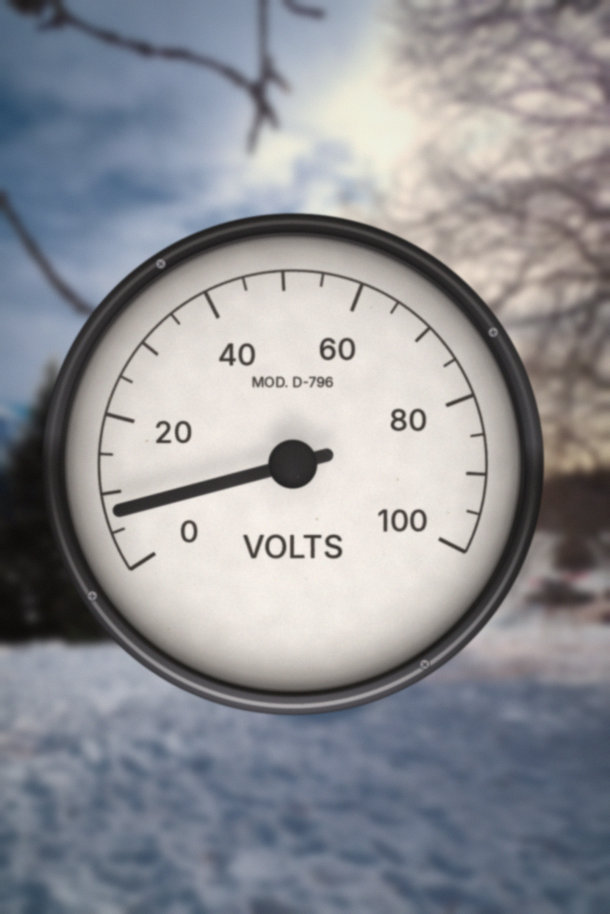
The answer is 7.5; V
